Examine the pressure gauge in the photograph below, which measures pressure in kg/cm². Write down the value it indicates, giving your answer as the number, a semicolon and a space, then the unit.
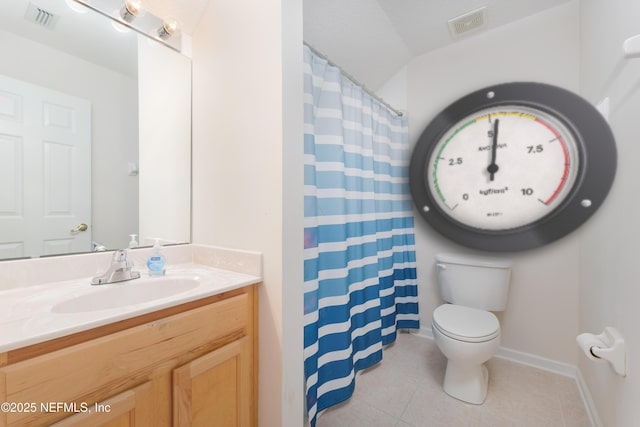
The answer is 5.25; kg/cm²
